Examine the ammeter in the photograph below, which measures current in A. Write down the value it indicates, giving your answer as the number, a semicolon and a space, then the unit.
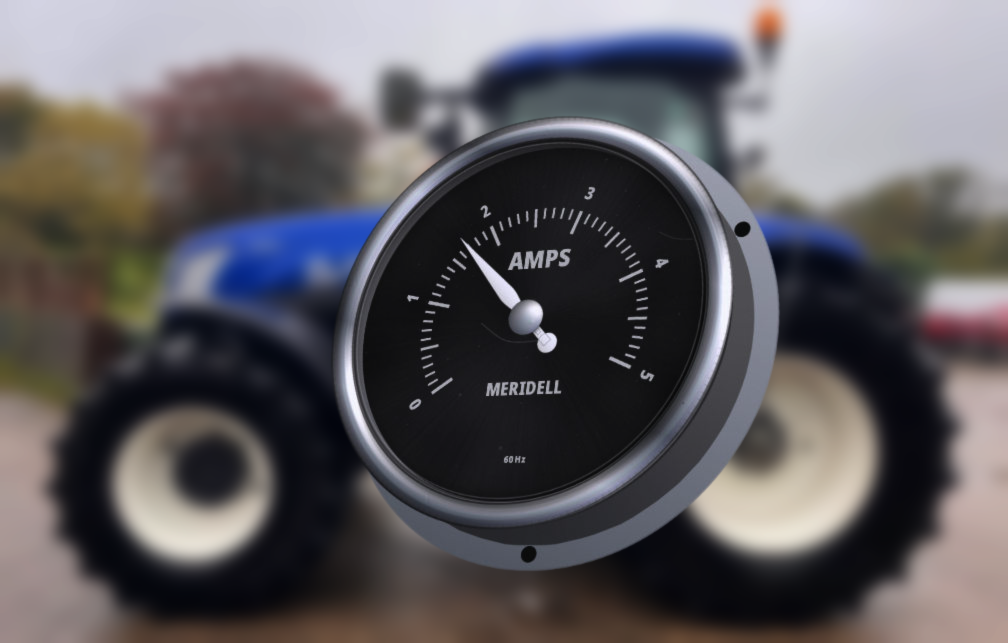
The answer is 1.7; A
